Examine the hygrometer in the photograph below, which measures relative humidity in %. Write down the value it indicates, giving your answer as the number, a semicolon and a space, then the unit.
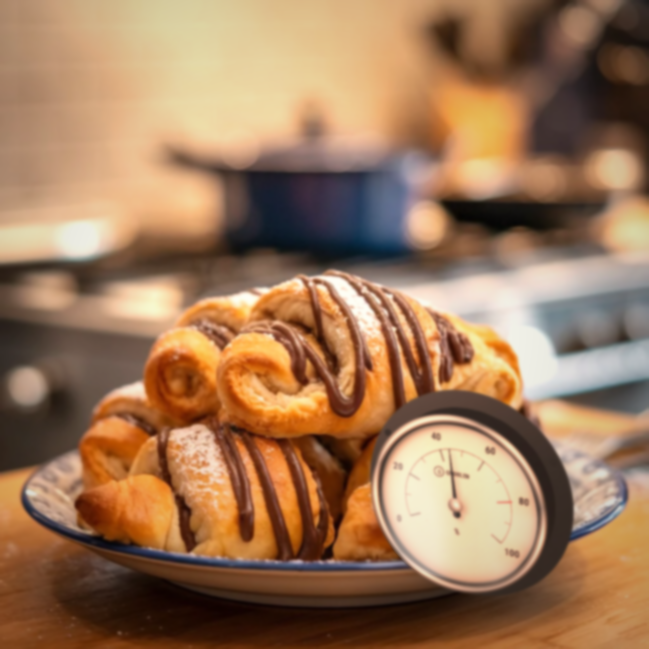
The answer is 45; %
